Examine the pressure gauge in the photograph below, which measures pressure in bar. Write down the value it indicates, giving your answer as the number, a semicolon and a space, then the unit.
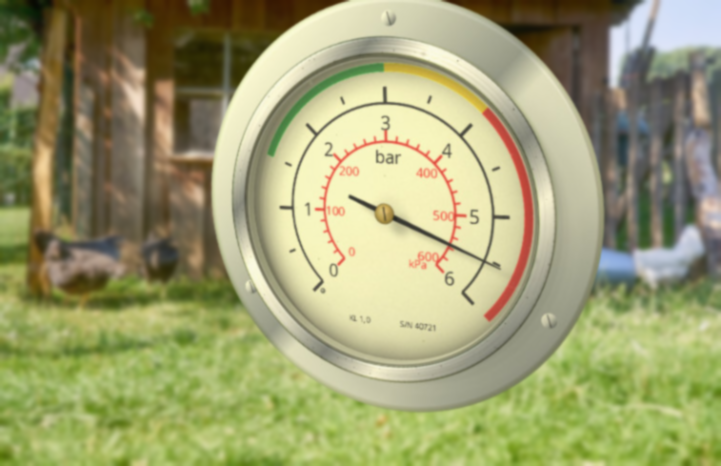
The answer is 5.5; bar
